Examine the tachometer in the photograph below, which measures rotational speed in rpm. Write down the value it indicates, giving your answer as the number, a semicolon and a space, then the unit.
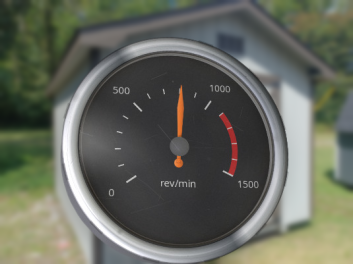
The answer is 800; rpm
